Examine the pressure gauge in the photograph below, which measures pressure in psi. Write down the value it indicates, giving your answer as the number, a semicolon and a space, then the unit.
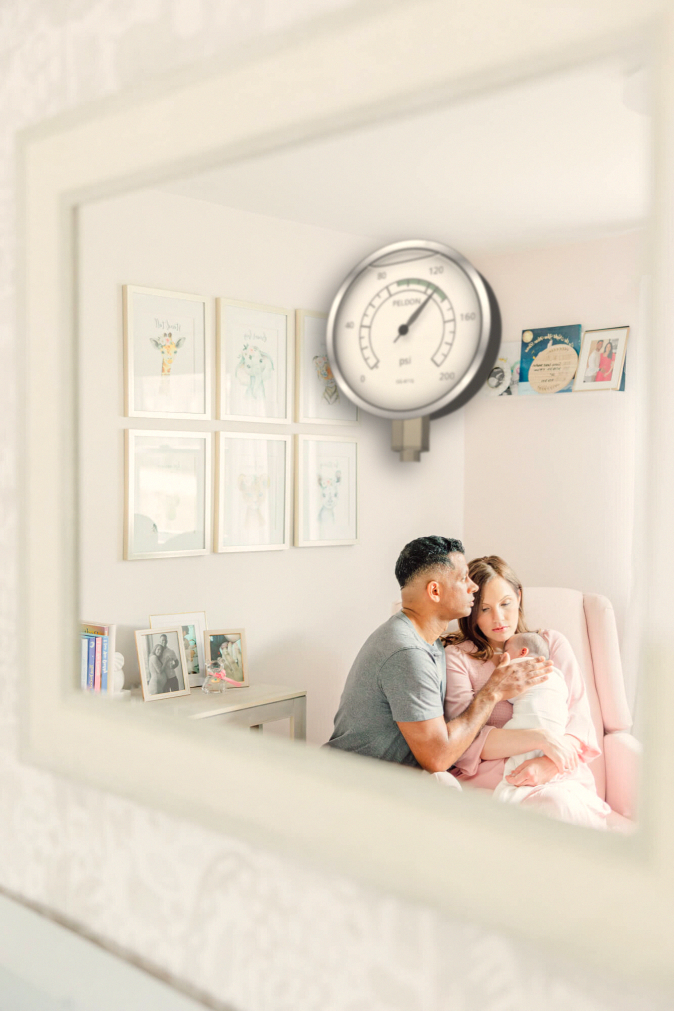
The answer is 130; psi
